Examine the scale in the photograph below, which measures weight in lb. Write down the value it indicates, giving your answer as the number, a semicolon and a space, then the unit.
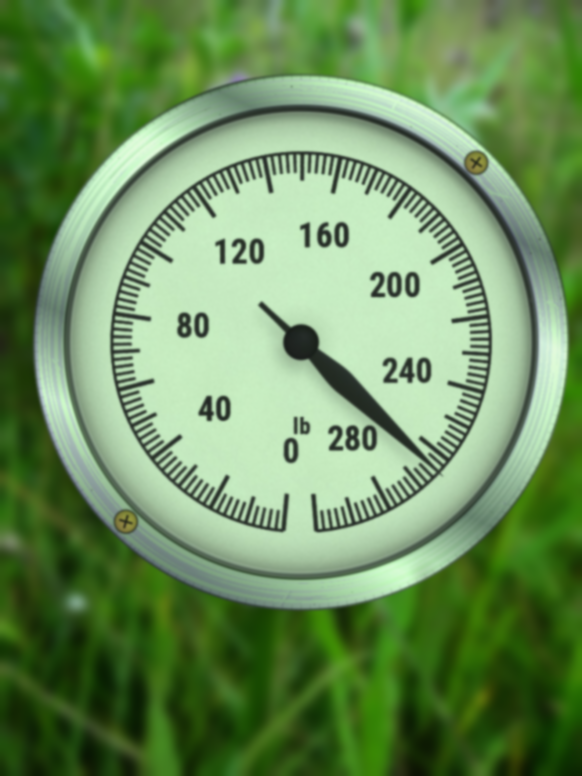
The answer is 264; lb
